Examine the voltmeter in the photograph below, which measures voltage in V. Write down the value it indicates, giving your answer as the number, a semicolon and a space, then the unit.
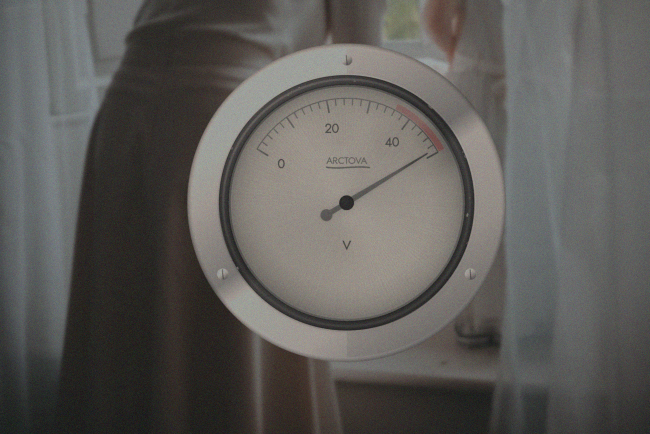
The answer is 49; V
